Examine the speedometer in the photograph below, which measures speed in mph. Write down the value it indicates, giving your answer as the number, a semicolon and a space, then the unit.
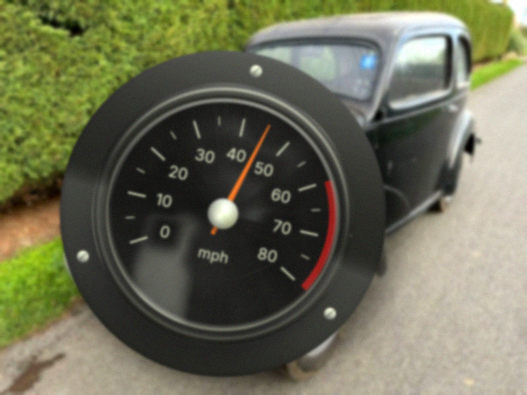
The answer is 45; mph
